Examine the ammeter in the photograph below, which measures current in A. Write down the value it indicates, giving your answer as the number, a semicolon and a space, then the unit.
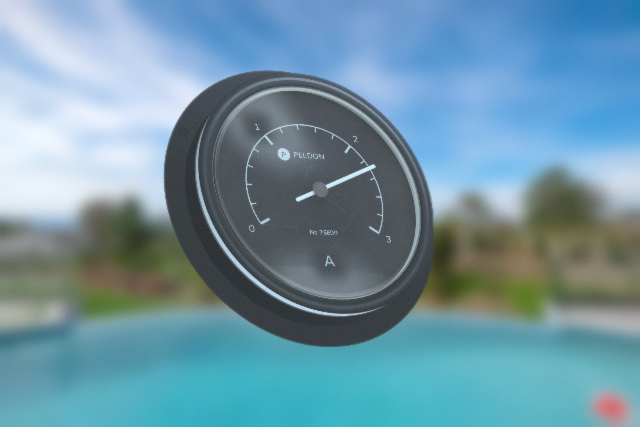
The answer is 2.3; A
